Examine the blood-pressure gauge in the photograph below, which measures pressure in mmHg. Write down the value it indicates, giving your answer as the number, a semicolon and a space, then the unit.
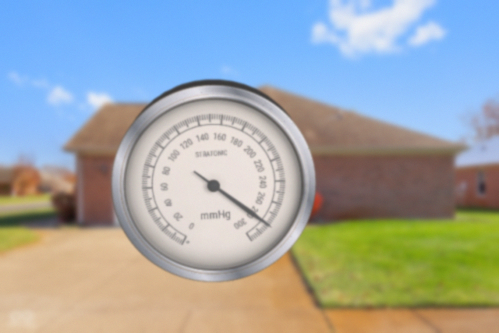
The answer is 280; mmHg
